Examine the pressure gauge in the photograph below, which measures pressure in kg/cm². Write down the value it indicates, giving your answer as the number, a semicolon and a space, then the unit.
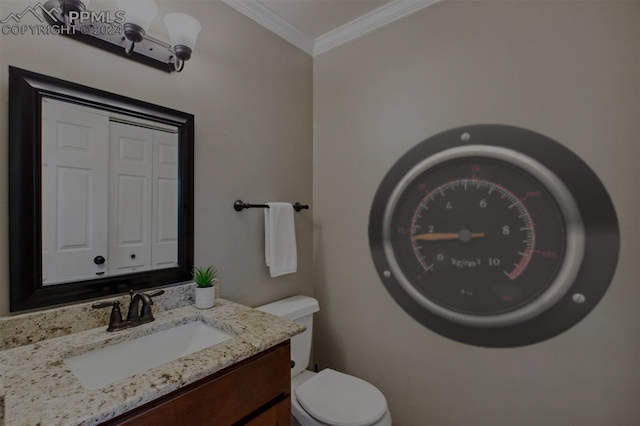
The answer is 1.5; kg/cm²
